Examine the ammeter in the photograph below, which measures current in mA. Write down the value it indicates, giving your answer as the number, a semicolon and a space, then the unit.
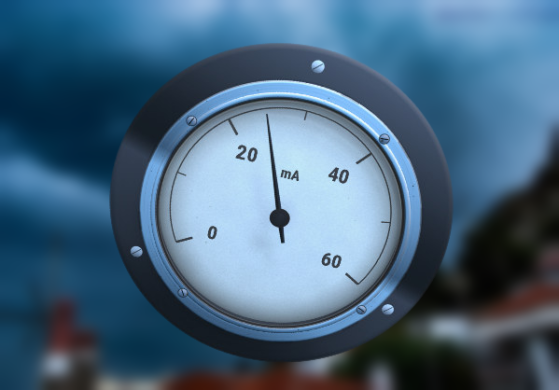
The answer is 25; mA
